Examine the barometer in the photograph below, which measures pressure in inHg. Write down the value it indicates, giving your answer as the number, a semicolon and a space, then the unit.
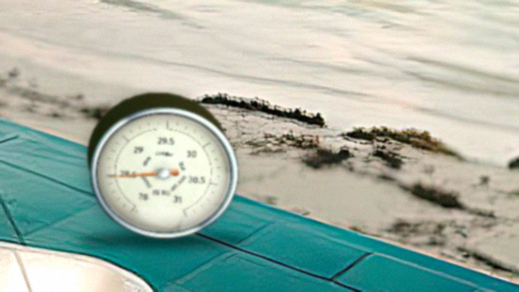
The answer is 28.5; inHg
